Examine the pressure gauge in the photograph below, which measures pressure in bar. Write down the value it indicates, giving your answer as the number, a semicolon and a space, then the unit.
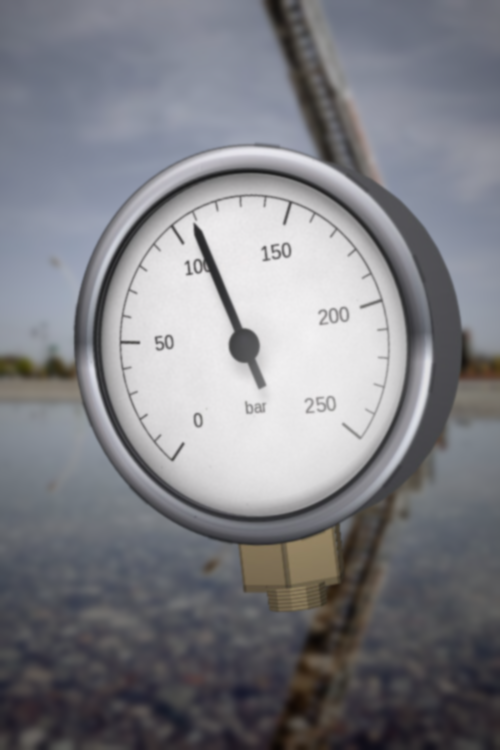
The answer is 110; bar
